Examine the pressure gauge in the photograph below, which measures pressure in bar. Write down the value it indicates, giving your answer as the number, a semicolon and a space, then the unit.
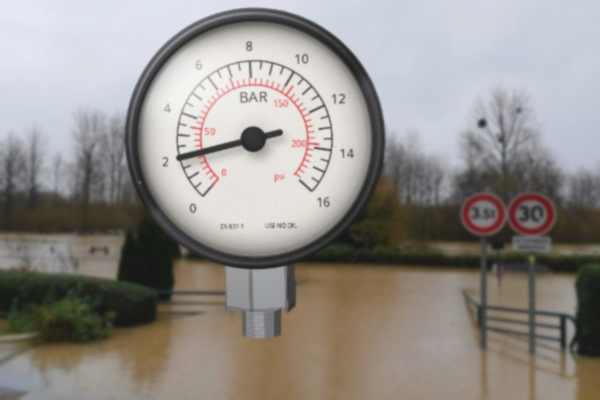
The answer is 2; bar
